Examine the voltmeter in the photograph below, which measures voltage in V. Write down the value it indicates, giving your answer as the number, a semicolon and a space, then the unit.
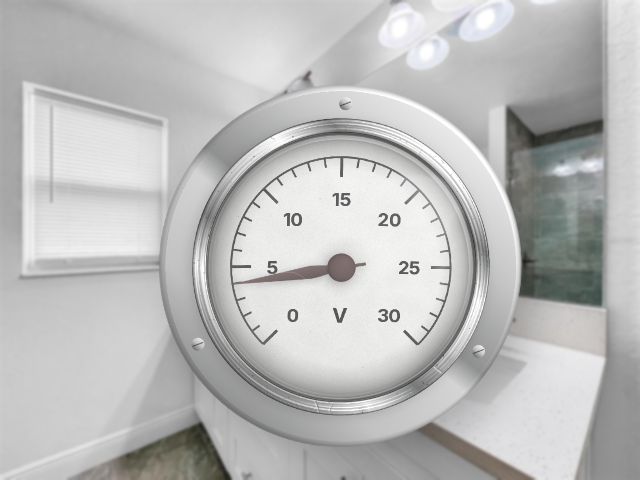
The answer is 4; V
